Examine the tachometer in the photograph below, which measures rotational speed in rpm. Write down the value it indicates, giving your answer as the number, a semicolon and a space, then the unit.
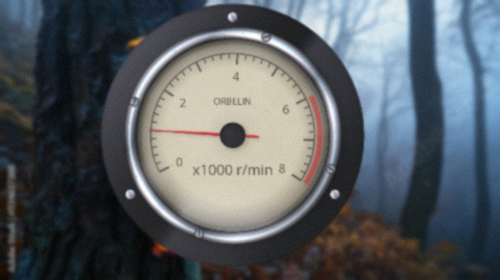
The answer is 1000; rpm
